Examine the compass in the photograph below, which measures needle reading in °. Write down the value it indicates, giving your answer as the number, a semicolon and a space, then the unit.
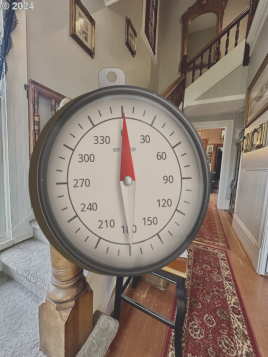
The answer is 0; °
